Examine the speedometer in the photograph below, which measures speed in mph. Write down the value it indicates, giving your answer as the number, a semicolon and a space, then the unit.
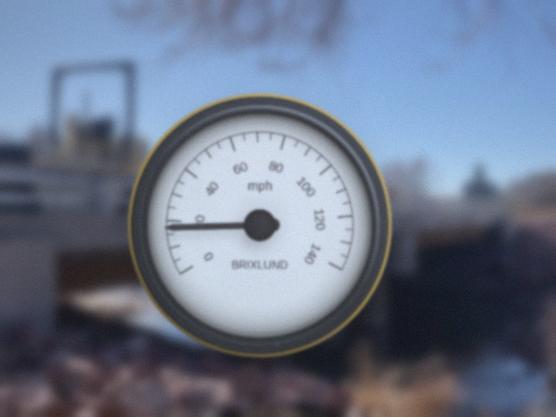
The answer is 17.5; mph
